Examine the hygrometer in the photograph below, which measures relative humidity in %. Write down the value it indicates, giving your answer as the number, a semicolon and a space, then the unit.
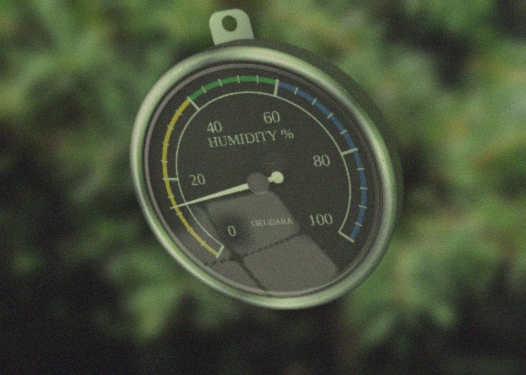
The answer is 14; %
